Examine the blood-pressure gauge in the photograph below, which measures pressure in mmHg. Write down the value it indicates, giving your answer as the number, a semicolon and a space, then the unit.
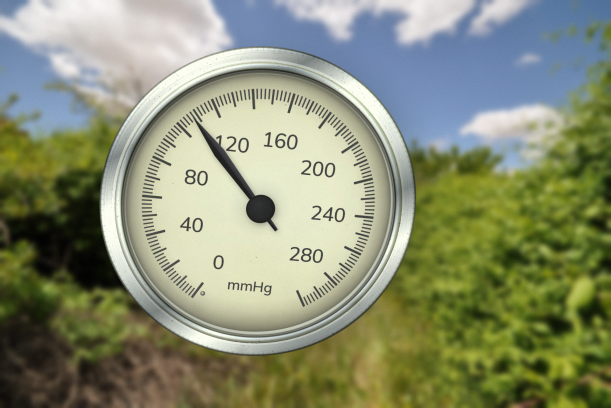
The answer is 108; mmHg
